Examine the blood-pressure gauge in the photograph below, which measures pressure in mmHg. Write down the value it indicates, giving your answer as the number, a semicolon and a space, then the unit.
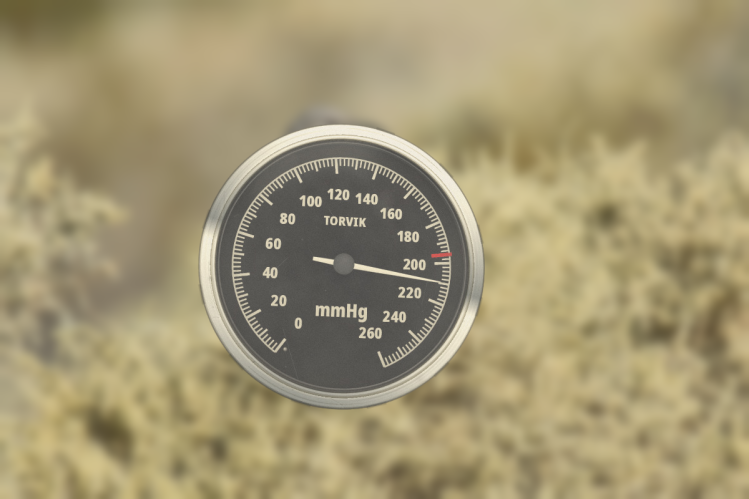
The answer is 210; mmHg
